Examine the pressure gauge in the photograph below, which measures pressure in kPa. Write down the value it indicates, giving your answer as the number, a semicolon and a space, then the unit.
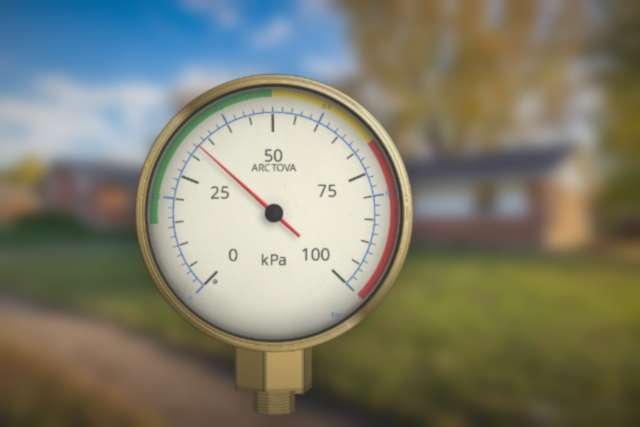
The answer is 32.5; kPa
